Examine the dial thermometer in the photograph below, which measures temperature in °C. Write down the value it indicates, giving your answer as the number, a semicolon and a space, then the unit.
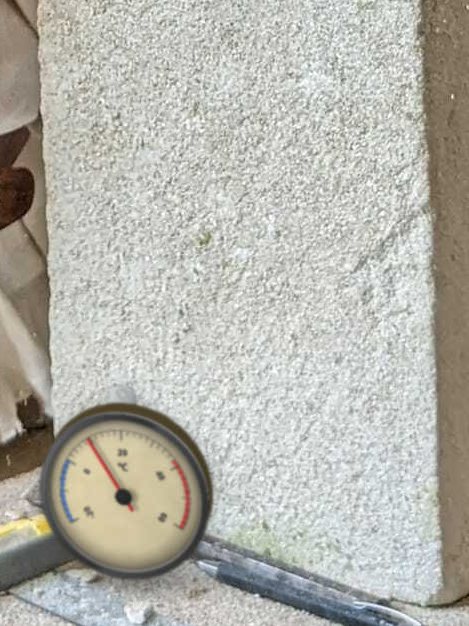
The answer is 10; °C
